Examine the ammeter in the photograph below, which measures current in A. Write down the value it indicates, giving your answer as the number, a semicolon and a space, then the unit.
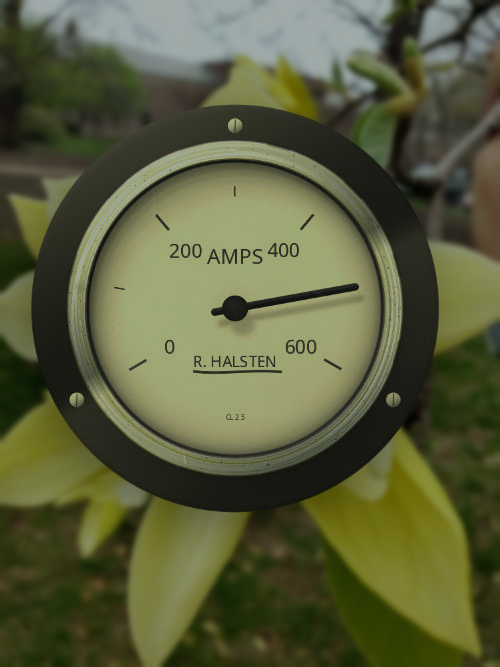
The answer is 500; A
